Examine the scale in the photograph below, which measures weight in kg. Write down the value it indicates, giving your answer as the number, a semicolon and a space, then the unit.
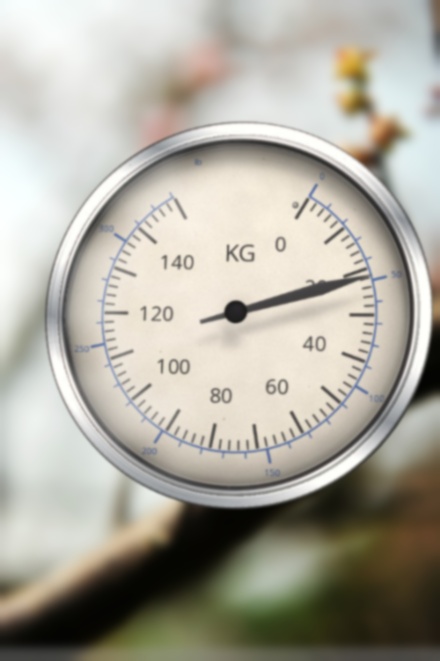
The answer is 22; kg
